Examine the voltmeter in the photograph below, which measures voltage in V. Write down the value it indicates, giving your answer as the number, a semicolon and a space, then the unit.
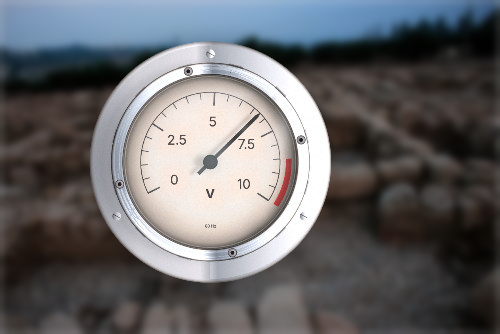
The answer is 6.75; V
